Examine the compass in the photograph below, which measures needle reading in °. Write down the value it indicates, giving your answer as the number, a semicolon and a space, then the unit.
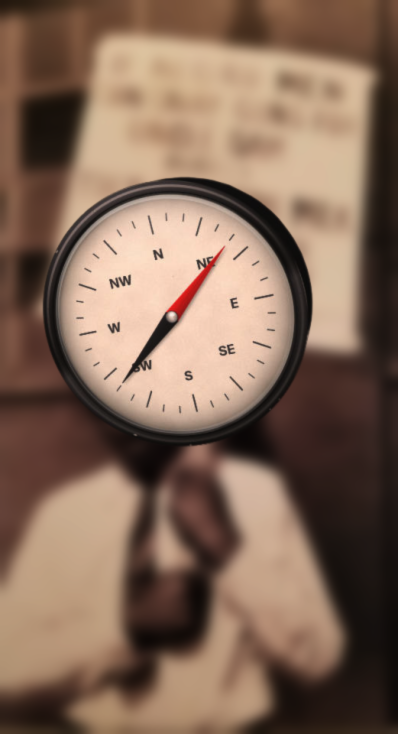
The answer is 50; °
